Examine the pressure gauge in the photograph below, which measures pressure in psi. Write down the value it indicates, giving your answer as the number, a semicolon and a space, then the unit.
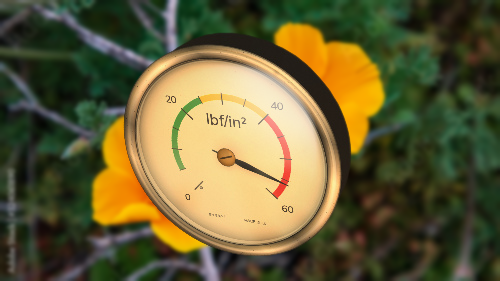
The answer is 55; psi
